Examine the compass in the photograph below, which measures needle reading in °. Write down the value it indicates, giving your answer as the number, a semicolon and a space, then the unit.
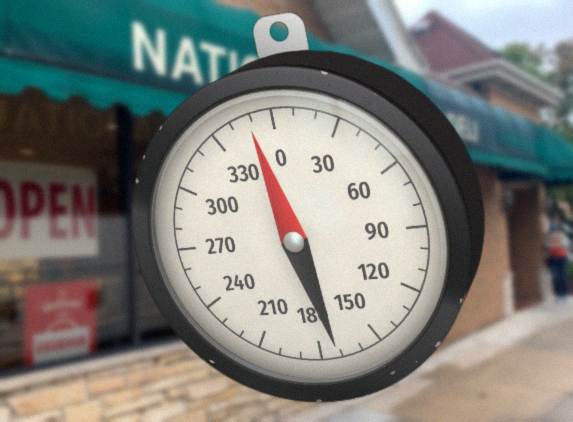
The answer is 350; °
